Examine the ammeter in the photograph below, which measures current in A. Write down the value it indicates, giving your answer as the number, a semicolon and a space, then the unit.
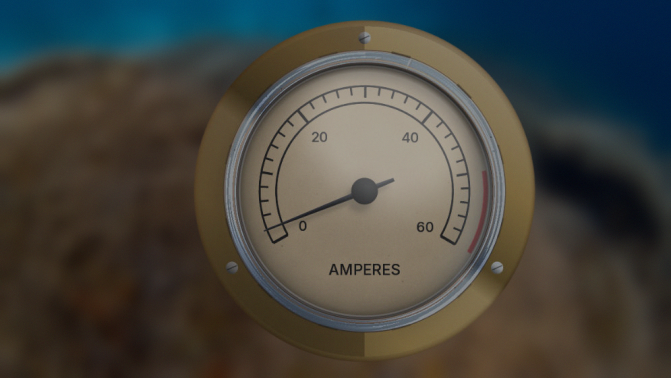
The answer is 2; A
